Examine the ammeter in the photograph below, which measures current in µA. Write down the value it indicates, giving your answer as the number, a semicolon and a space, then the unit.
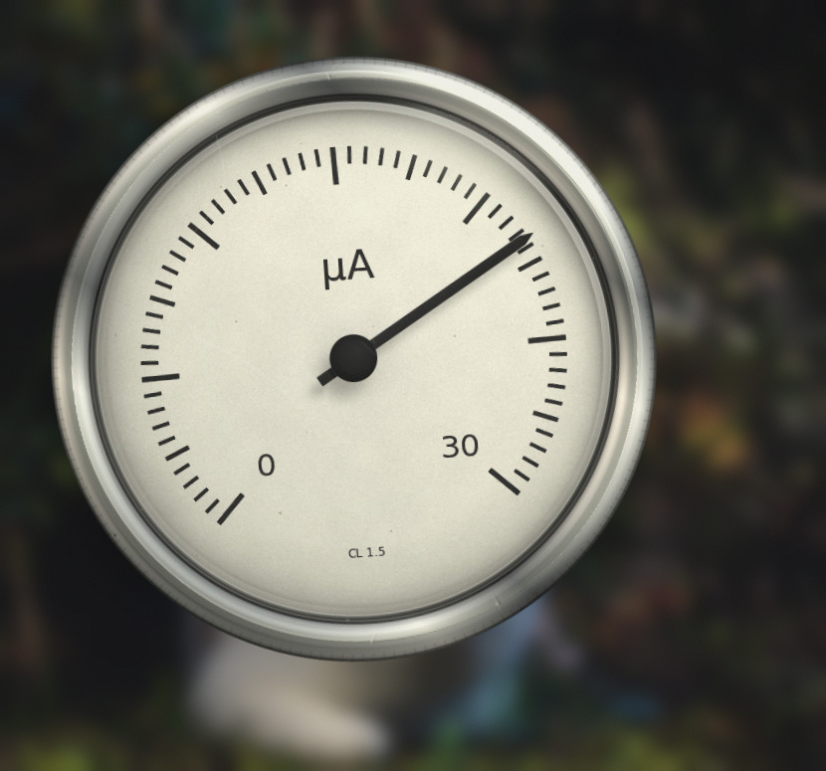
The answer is 21.75; µA
